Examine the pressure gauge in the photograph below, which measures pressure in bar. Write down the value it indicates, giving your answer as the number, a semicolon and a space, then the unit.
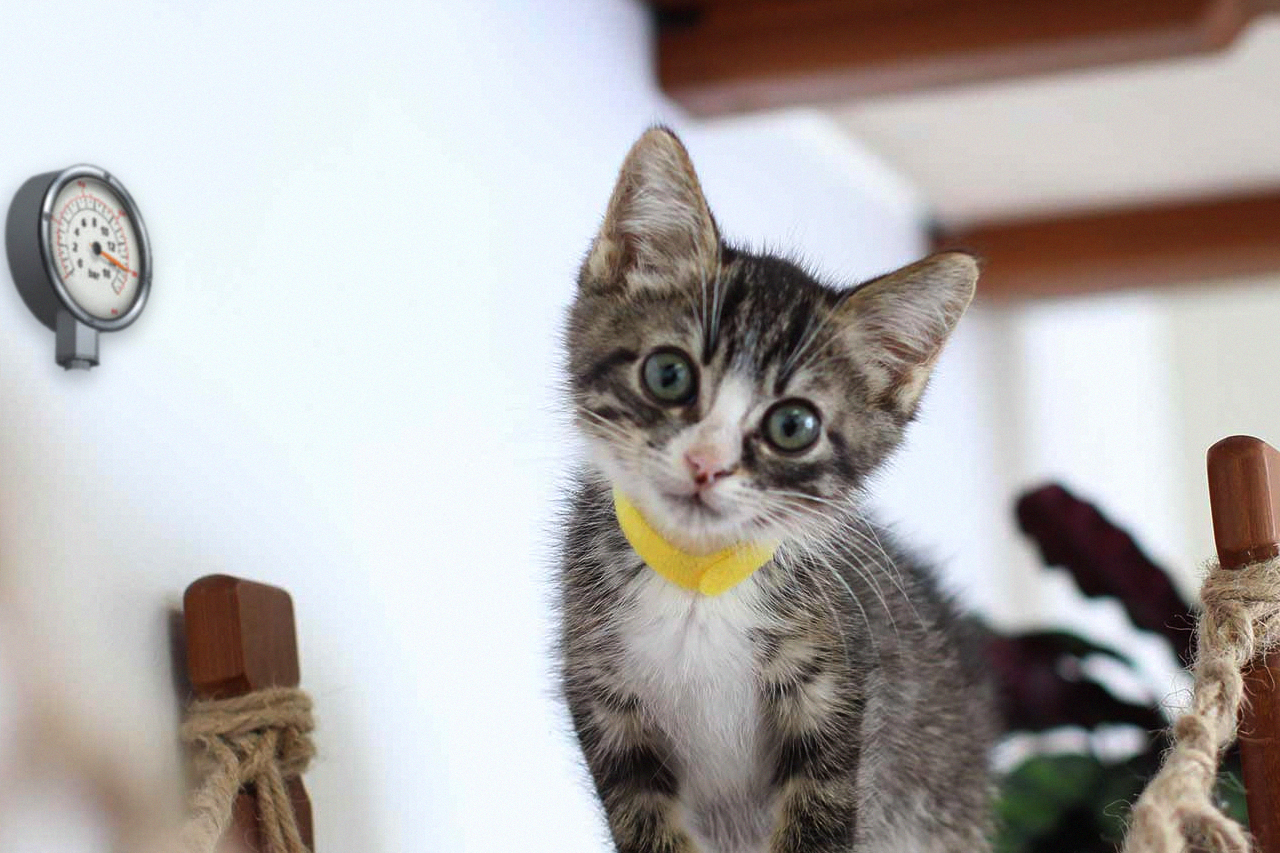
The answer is 14; bar
